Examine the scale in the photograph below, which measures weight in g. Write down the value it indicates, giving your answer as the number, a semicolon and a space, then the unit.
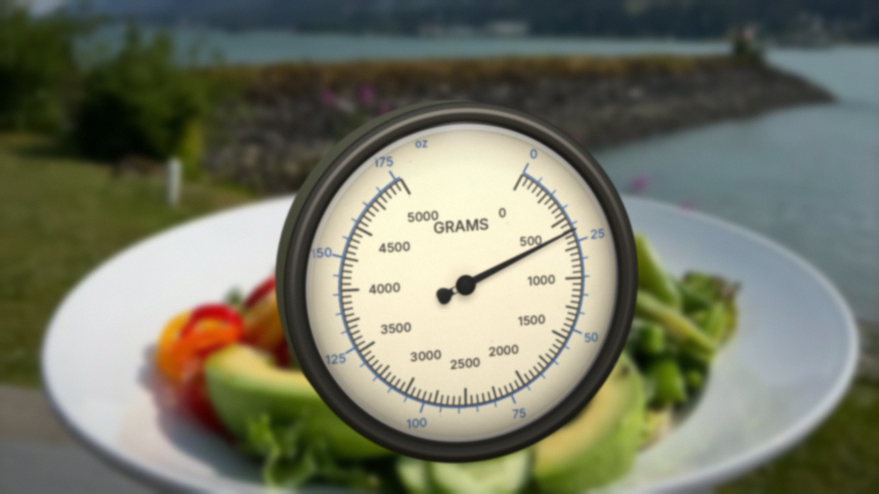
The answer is 600; g
